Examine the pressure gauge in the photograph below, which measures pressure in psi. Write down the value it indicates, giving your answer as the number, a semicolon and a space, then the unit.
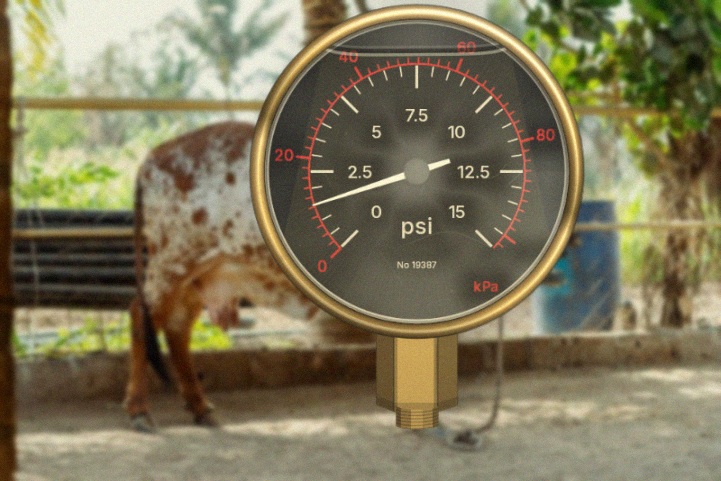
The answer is 1.5; psi
